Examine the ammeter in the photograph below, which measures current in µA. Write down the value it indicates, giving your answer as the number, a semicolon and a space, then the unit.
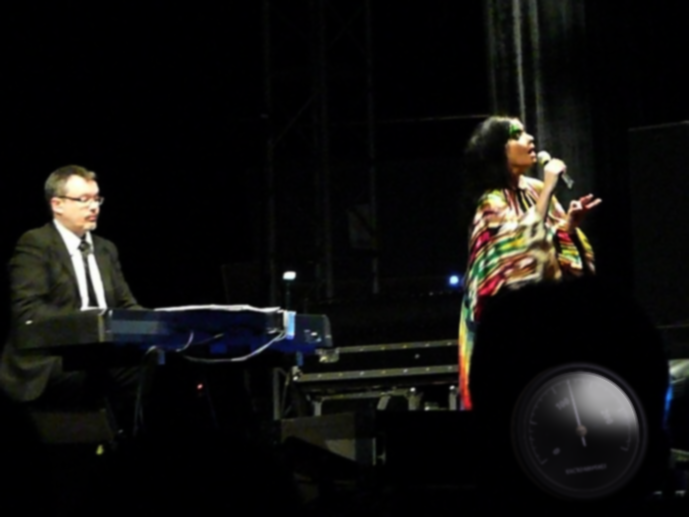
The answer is 120; µA
